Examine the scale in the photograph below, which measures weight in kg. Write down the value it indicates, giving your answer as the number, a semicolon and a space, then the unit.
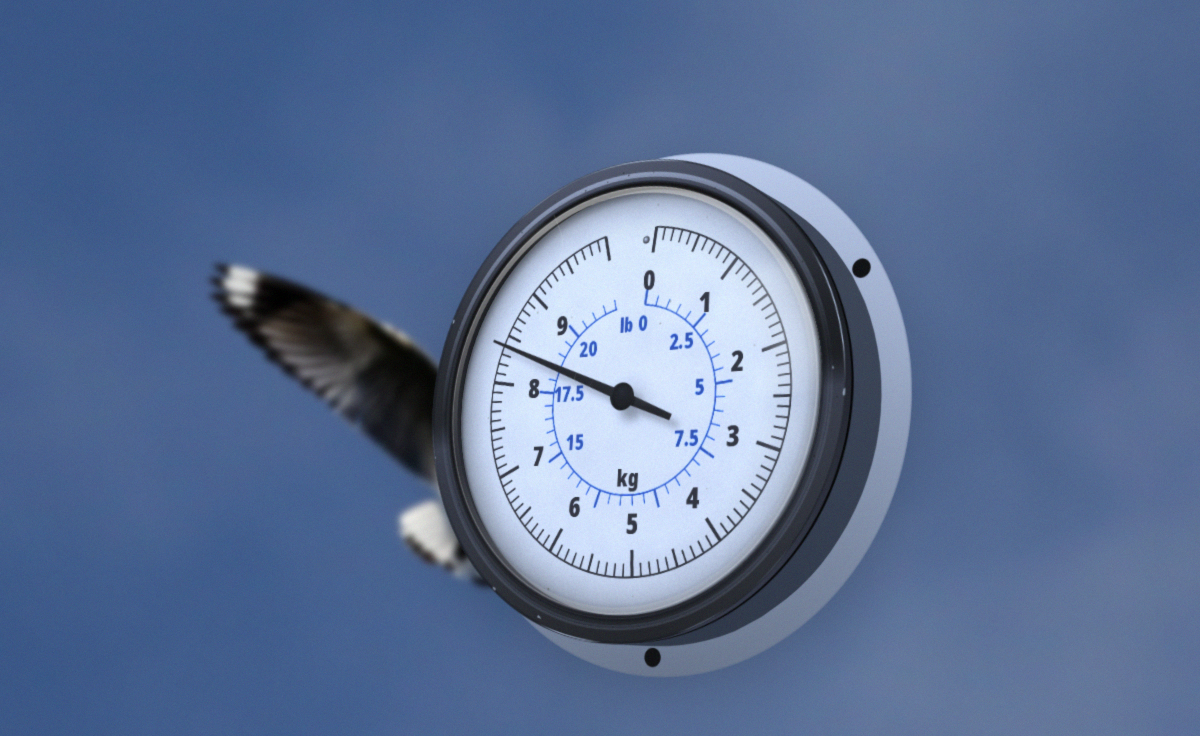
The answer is 8.4; kg
